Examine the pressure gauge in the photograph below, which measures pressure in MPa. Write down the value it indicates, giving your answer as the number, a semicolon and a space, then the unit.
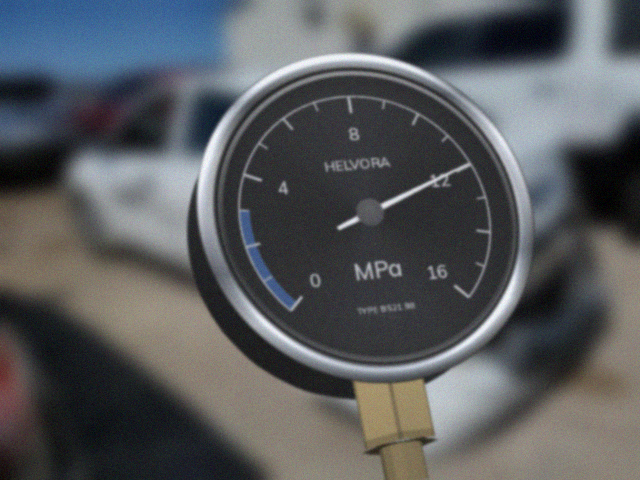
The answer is 12; MPa
